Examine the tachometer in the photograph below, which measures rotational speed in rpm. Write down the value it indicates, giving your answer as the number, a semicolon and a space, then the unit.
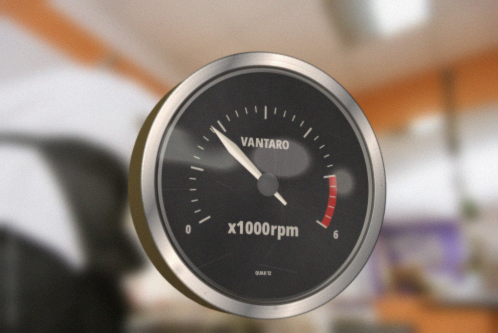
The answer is 1800; rpm
